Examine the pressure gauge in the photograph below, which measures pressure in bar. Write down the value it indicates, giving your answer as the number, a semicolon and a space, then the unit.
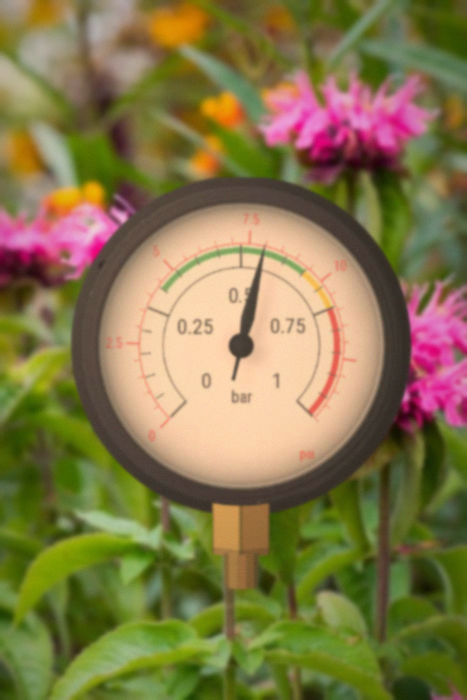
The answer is 0.55; bar
